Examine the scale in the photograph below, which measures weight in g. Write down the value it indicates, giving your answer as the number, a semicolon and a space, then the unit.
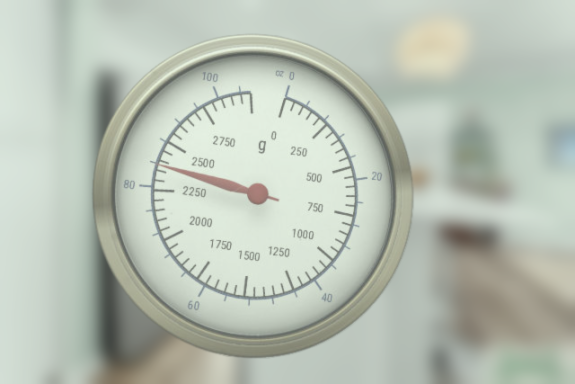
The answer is 2375; g
